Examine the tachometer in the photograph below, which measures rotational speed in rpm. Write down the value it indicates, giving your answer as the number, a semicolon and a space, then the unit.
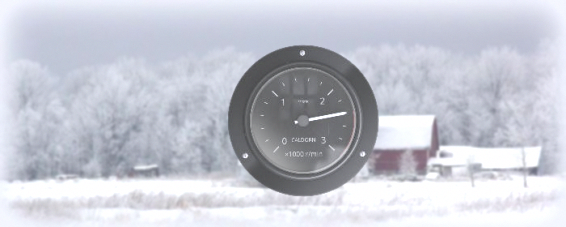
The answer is 2400; rpm
